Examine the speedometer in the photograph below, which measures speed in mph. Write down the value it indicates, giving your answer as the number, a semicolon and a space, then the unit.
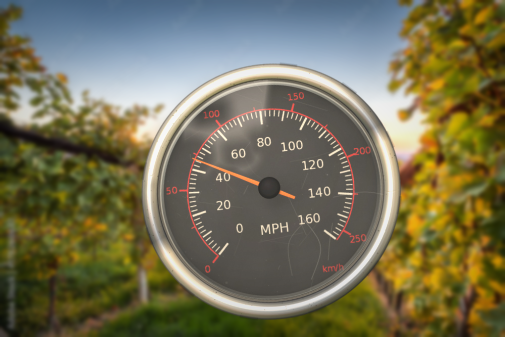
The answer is 44; mph
